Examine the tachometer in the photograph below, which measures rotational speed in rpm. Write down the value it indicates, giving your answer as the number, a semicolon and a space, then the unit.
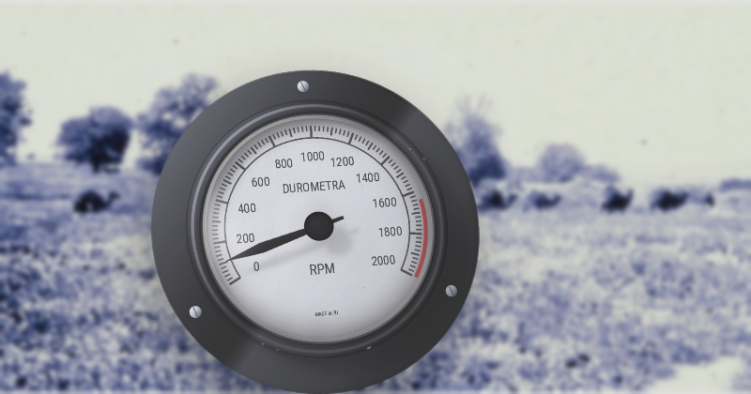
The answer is 100; rpm
